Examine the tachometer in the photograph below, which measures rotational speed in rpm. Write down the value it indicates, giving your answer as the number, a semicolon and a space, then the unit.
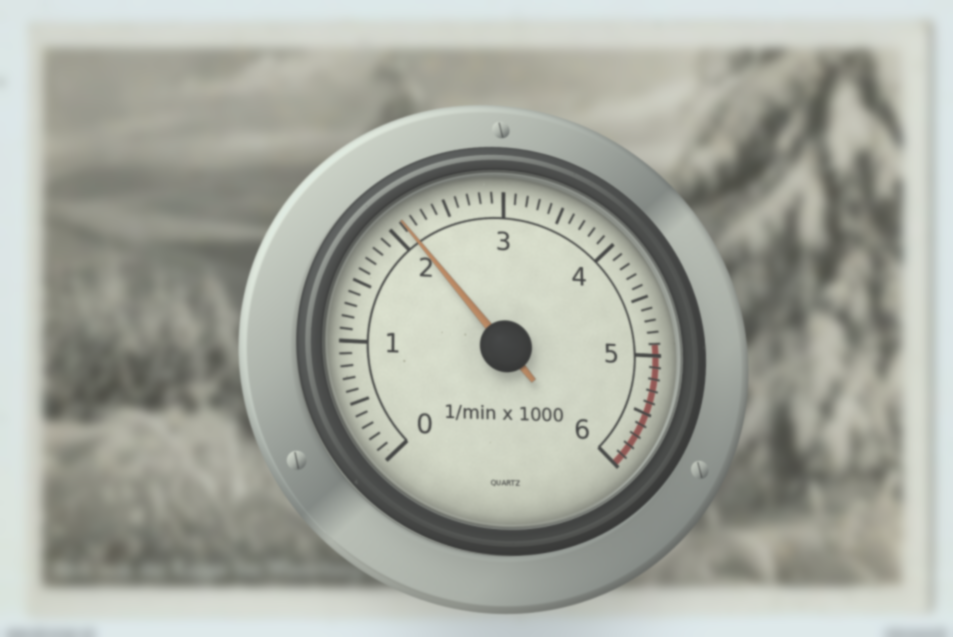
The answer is 2100; rpm
